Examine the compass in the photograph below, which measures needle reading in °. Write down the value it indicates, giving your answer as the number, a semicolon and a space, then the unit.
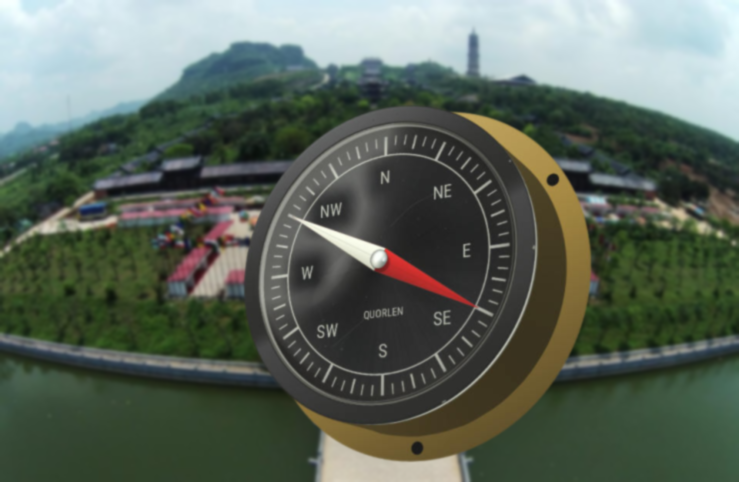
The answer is 120; °
